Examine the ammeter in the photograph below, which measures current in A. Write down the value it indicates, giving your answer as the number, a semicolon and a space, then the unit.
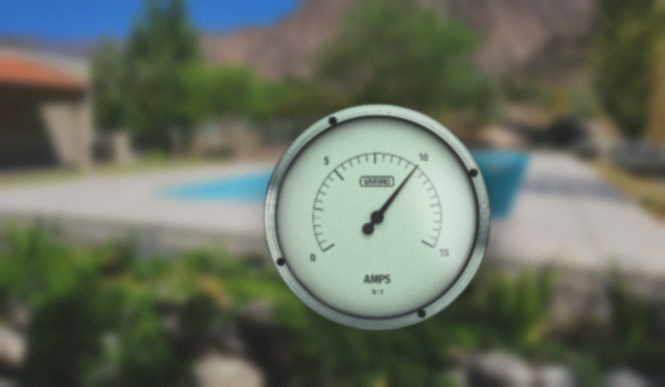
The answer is 10; A
